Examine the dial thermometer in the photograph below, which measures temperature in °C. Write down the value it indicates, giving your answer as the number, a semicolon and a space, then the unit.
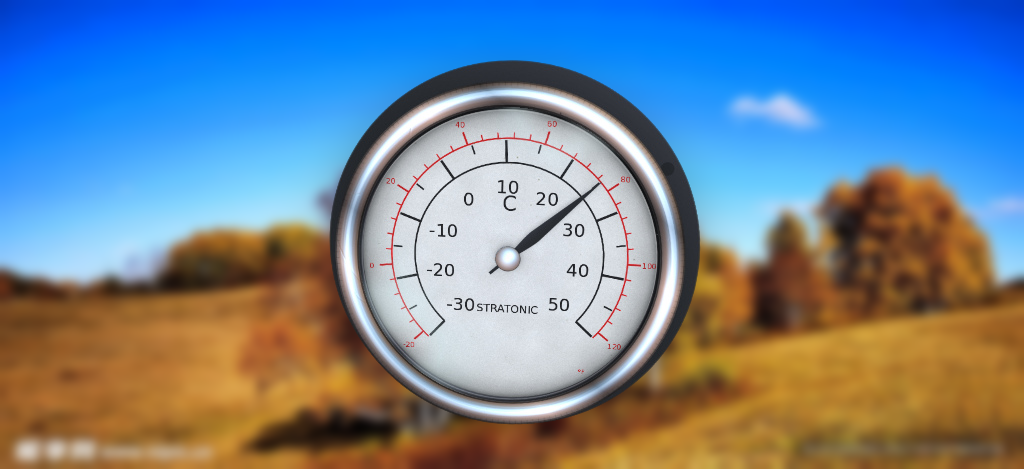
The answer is 25; °C
